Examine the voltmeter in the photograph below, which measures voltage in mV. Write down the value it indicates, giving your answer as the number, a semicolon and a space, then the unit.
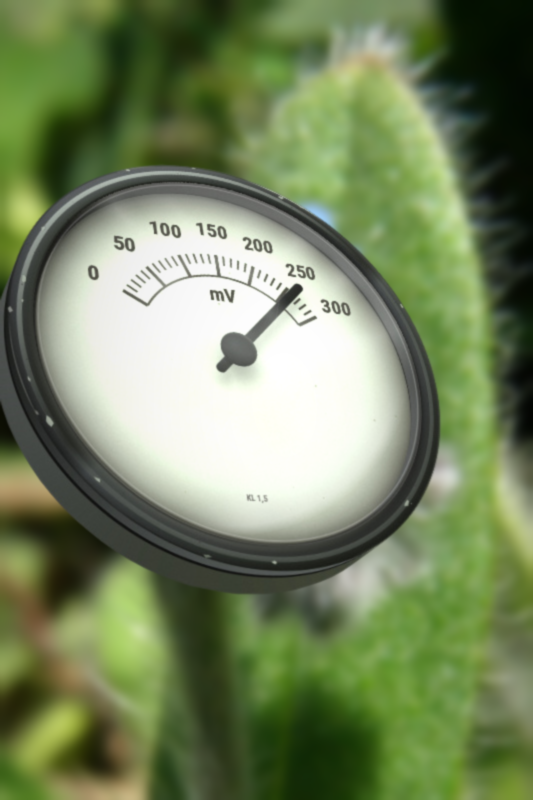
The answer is 260; mV
